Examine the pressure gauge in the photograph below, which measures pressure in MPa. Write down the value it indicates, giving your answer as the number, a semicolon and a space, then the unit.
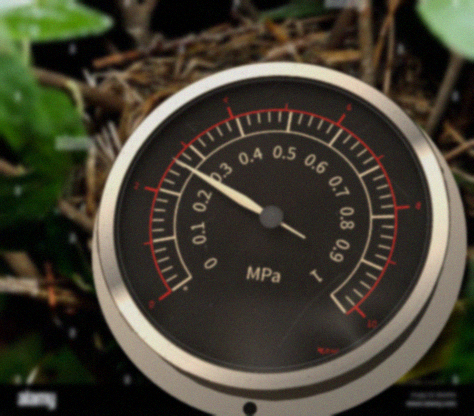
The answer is 0.26; MPa
